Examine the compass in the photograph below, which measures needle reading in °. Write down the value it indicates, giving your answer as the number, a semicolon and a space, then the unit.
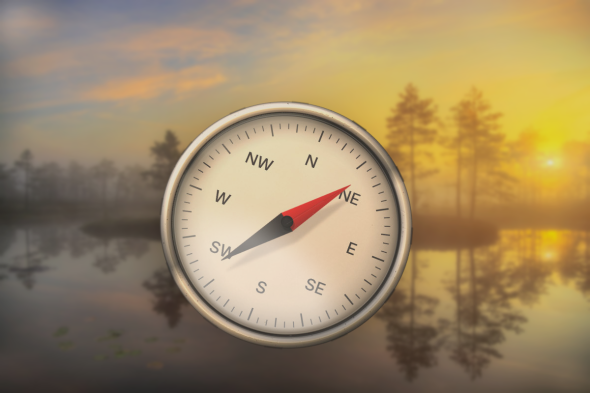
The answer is 37.5; °
